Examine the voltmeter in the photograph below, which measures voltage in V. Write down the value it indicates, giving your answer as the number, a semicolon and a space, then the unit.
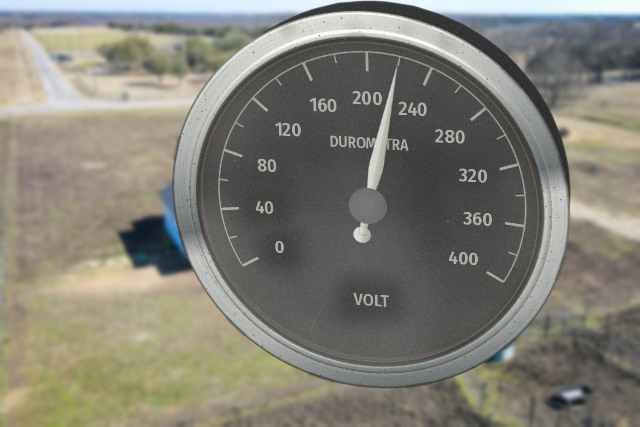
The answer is 220; V
